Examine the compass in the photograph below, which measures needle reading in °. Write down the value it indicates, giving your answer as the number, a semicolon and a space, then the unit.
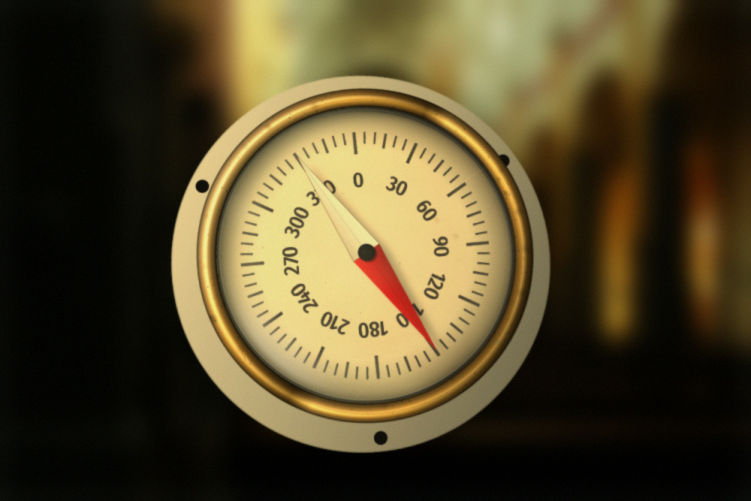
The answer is 150; °
